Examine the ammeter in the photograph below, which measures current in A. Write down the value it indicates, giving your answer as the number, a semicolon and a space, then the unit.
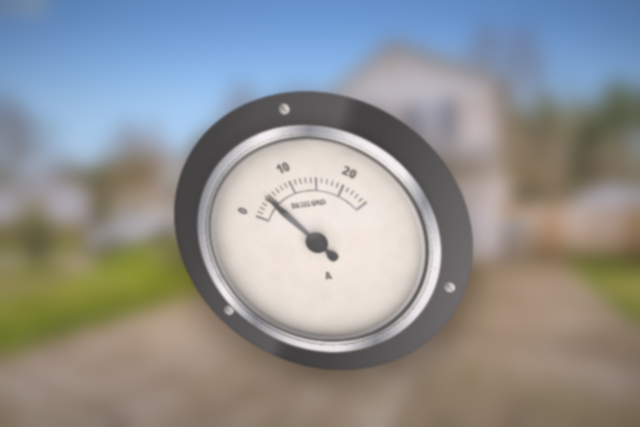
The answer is 5; A
